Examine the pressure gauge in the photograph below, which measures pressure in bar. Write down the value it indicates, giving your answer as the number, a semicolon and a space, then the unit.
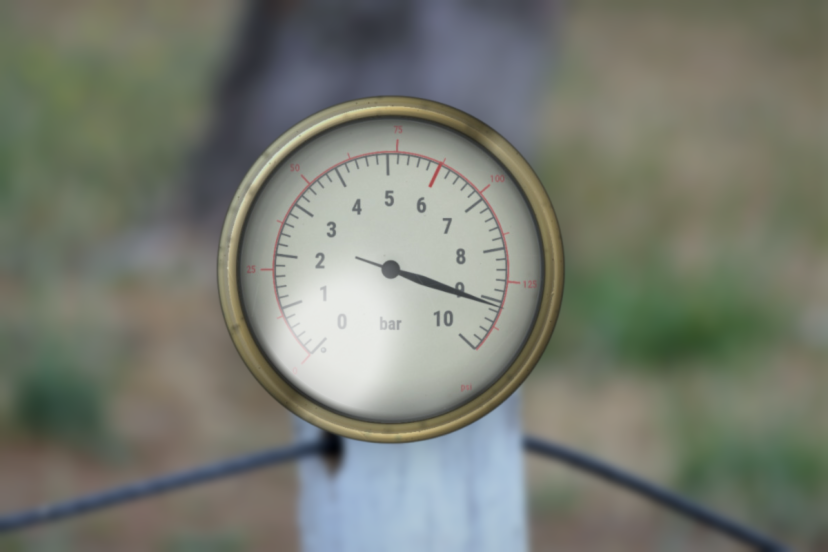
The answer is 9.1; bar
